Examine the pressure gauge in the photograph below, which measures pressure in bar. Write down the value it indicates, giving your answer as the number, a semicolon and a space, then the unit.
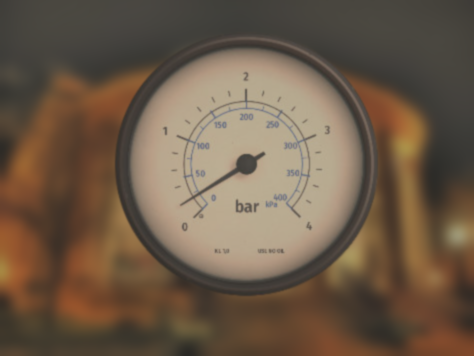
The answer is 0.2; bar
